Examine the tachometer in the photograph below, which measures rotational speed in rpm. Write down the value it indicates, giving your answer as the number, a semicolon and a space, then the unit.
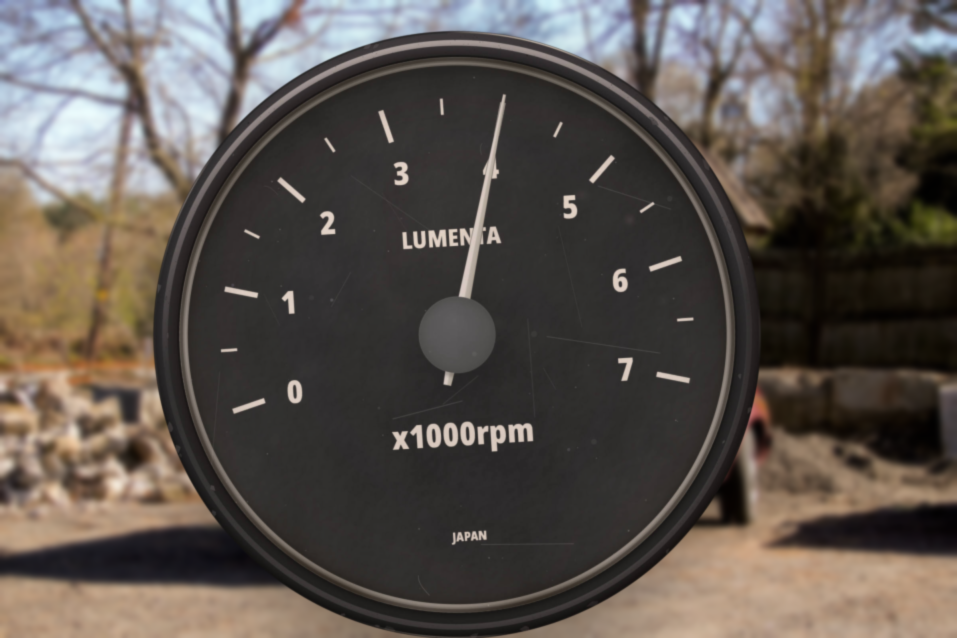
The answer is 4000; rpm
